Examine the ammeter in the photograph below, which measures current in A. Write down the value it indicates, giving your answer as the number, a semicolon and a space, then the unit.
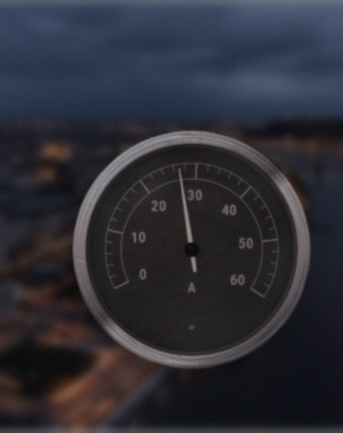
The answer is 27; A
